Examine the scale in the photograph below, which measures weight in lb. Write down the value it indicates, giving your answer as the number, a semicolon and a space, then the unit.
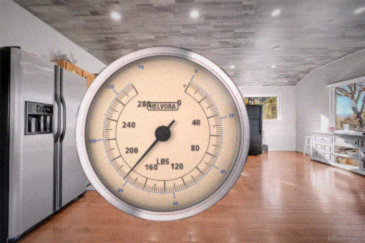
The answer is 180; lb
